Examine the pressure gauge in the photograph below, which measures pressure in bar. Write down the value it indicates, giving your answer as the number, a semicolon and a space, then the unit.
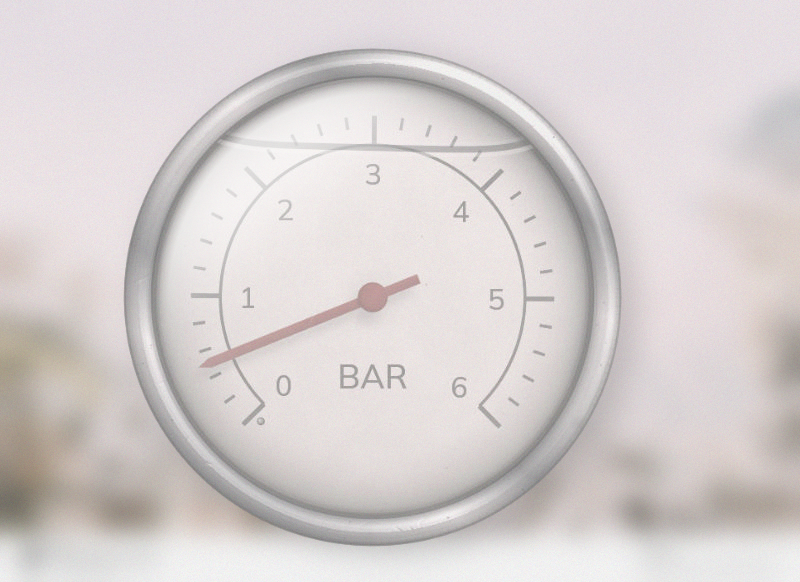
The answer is 0.5; bar
